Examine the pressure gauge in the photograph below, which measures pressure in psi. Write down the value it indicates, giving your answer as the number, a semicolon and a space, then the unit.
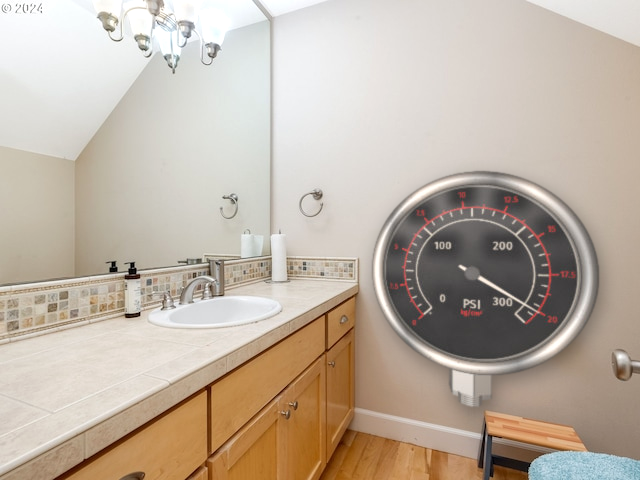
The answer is 285; psi
